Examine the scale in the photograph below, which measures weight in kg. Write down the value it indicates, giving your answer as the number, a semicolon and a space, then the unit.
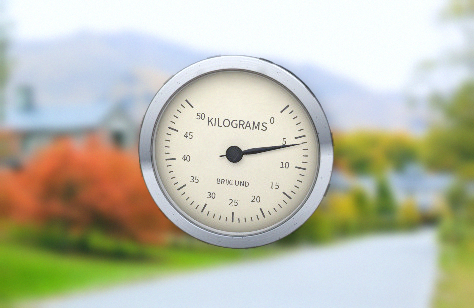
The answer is 6; kg
